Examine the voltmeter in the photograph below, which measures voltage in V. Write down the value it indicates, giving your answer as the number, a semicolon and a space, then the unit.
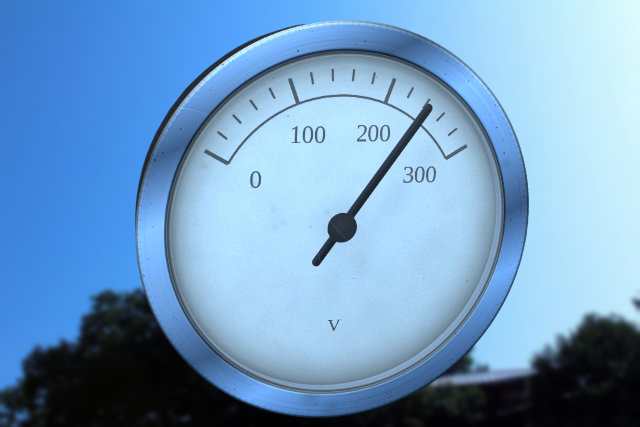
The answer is 240; V
